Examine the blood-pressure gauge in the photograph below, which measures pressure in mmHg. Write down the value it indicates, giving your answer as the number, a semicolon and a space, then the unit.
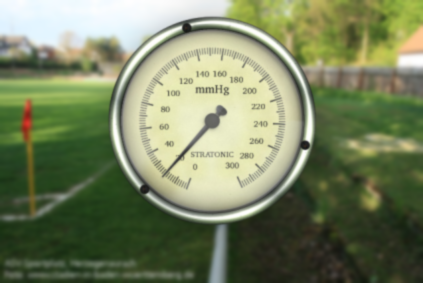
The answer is 20; mmHg
